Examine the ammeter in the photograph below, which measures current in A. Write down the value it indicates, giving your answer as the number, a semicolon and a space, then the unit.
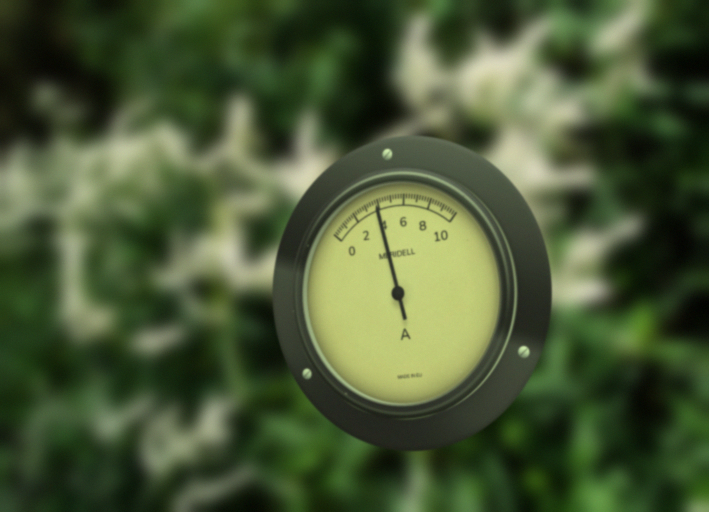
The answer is 4; A
